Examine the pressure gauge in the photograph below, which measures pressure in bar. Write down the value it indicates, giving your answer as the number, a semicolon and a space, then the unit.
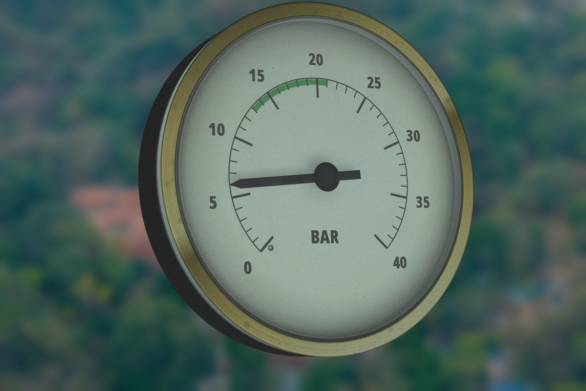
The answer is 6; bar
